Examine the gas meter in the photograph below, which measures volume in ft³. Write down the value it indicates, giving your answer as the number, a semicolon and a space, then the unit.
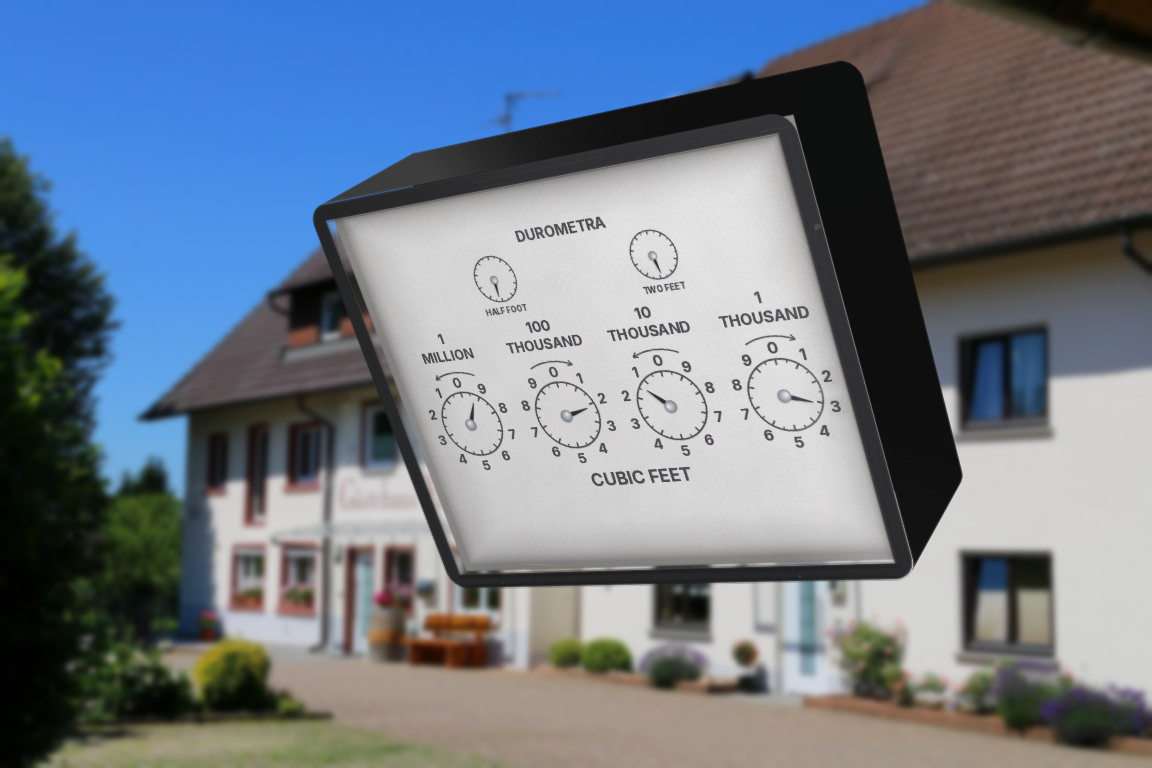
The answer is 921300; ft³
